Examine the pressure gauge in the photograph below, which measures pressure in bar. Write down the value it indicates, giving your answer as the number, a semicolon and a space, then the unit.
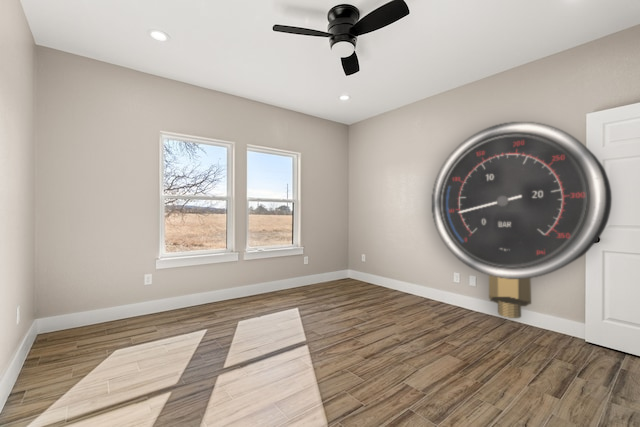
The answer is 3; bar
